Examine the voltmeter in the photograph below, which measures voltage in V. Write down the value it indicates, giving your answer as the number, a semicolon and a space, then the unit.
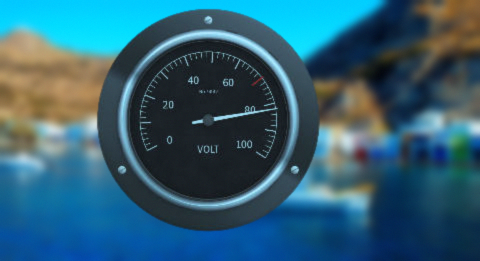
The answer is 82; V
